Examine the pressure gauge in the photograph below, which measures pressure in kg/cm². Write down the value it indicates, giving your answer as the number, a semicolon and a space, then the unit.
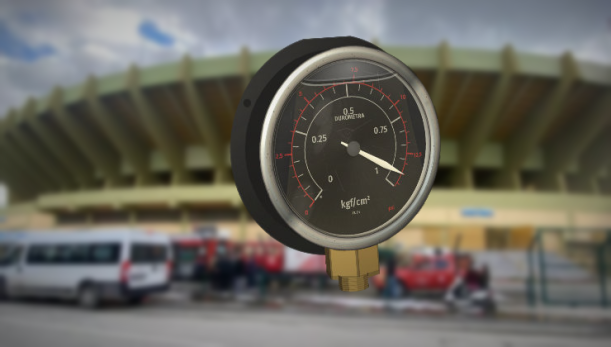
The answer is 0.95; kg/cm²
